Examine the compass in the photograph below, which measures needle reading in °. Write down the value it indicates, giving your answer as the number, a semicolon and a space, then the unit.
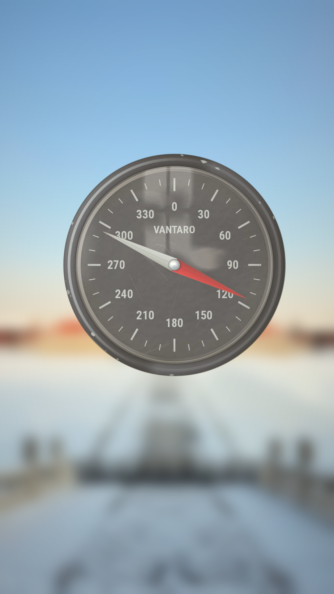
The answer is 115; °
